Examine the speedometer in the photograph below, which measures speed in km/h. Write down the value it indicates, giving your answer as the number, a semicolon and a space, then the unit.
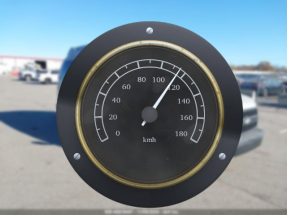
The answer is 115; km/h
